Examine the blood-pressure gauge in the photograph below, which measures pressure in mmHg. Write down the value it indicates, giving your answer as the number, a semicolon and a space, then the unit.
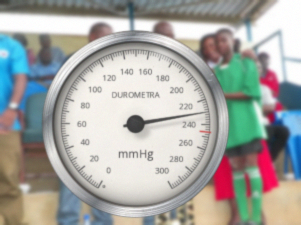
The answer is 230; mmHg
